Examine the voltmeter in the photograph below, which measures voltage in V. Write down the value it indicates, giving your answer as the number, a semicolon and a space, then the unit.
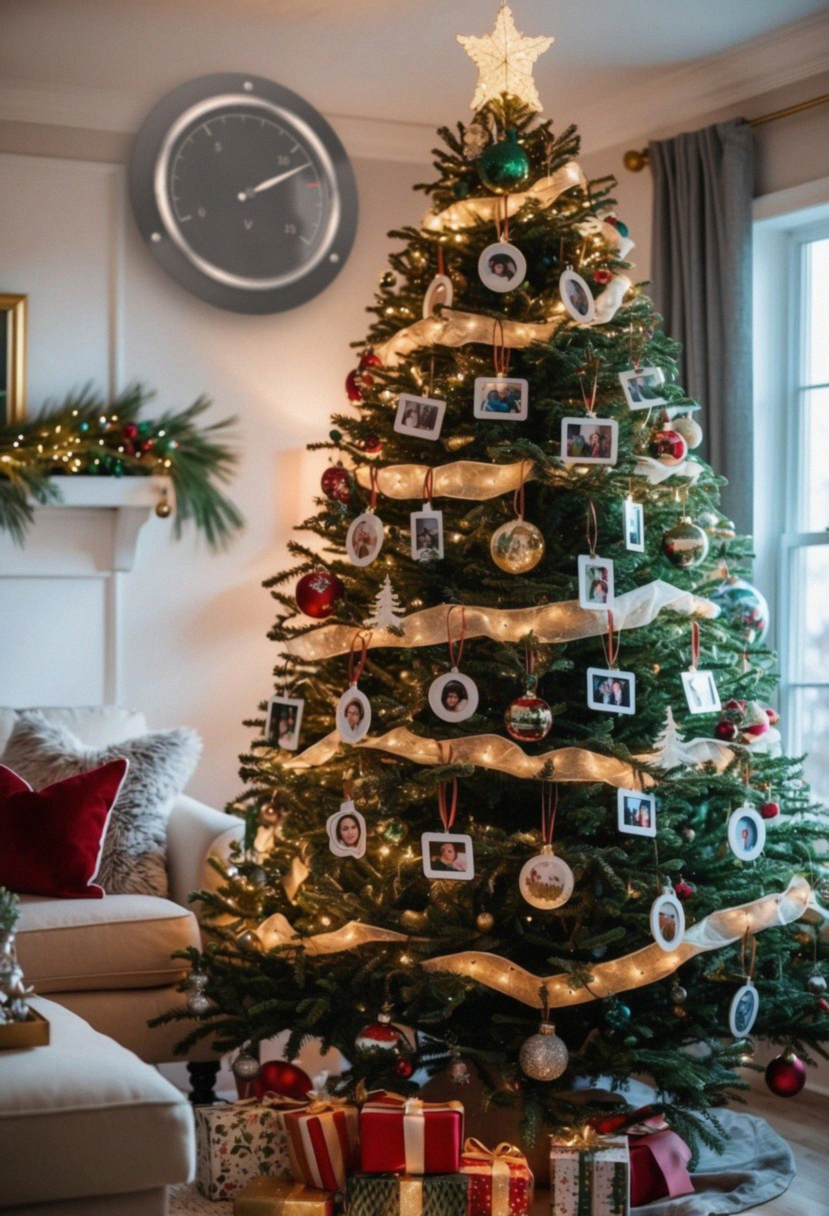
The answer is 11; V
